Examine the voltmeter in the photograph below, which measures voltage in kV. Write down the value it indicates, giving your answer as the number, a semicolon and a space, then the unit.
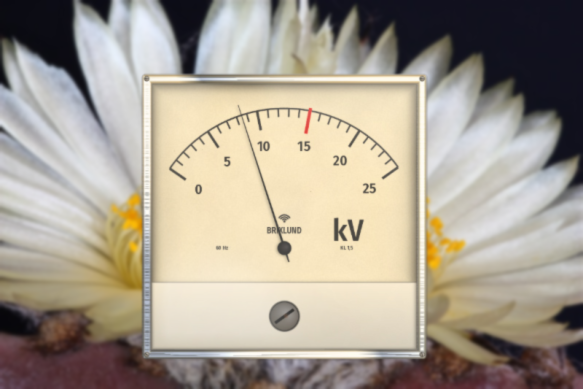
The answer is 8.5; kV
